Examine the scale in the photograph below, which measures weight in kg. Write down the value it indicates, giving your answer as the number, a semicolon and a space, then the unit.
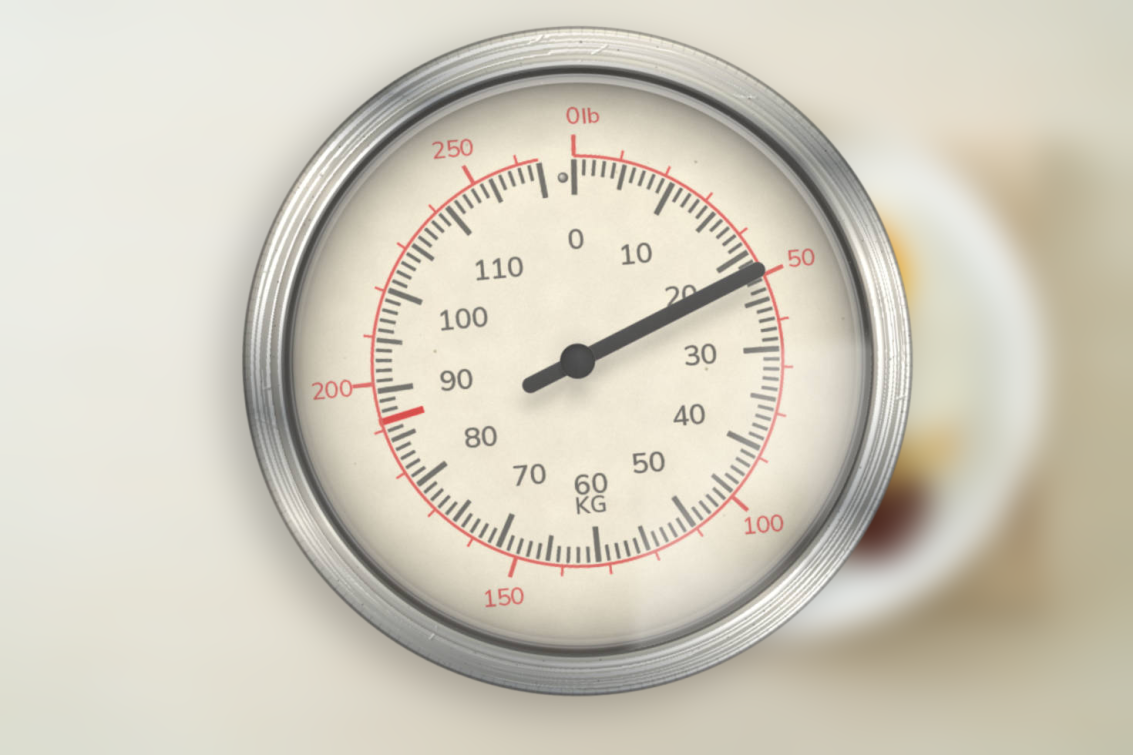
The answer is 22; kg
